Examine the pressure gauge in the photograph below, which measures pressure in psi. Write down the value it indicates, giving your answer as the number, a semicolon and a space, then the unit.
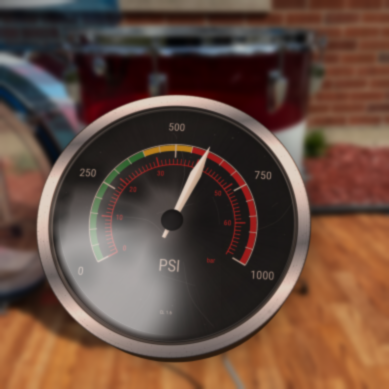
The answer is 600; psi
